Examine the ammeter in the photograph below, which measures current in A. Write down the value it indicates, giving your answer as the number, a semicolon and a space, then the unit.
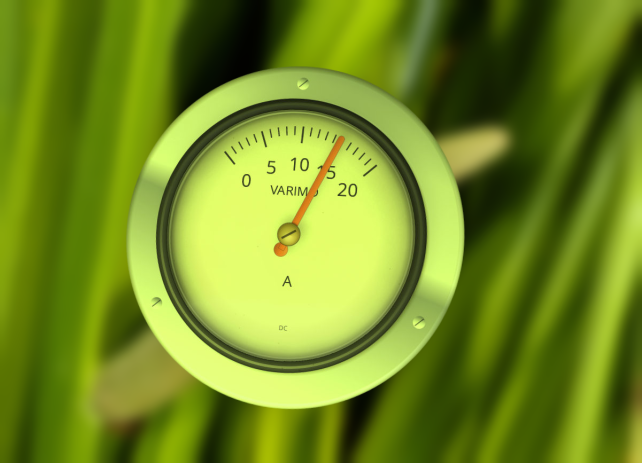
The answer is 15; A
